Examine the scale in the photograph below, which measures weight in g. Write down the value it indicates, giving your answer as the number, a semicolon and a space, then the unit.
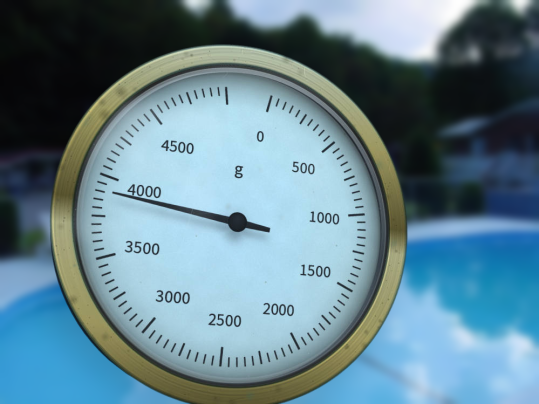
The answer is 3900; g
